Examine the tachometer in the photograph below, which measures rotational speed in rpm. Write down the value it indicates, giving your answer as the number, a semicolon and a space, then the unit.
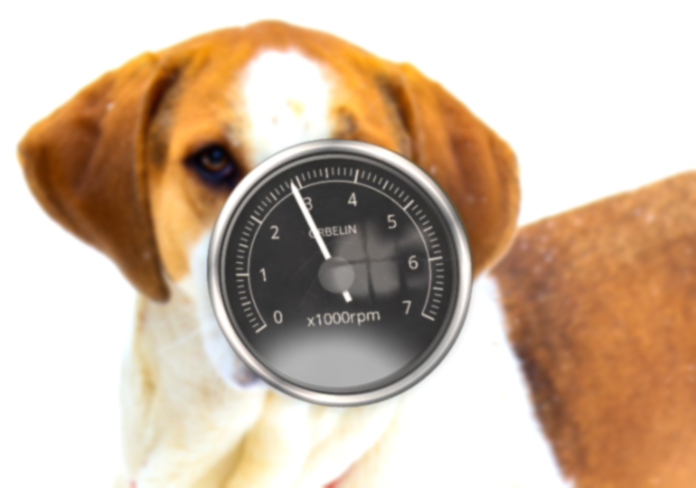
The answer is 2900; rpm
